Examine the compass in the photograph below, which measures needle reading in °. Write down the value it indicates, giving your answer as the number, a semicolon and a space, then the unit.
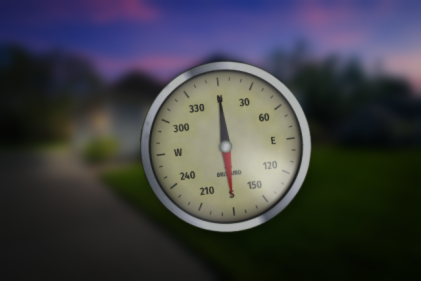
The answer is 180; °
